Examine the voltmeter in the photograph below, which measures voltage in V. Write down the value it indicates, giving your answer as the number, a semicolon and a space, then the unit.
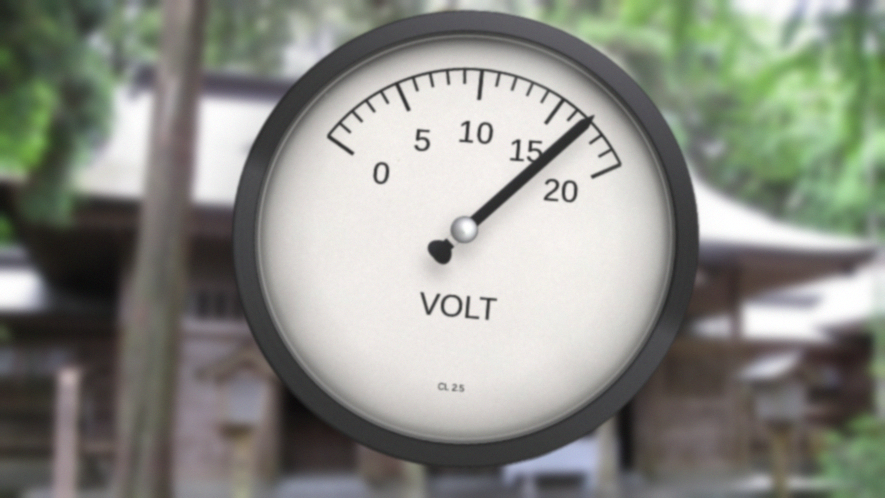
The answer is 17; V
